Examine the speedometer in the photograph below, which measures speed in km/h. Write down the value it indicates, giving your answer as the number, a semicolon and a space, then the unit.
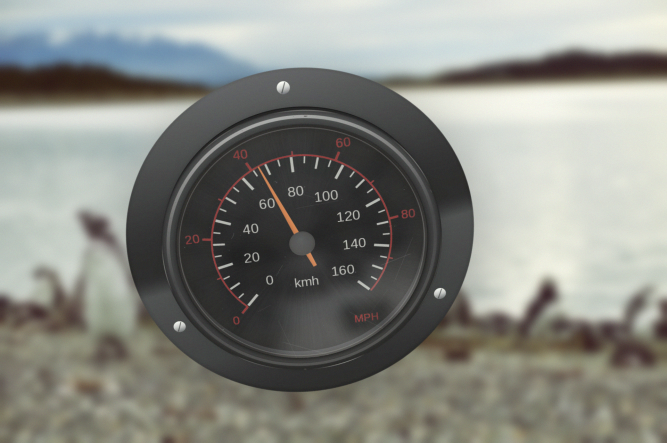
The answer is 67.5; km/h
